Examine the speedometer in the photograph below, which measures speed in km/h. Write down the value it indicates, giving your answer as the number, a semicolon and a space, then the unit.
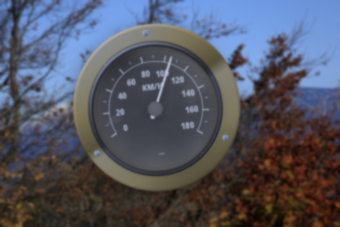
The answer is 105; km/h
